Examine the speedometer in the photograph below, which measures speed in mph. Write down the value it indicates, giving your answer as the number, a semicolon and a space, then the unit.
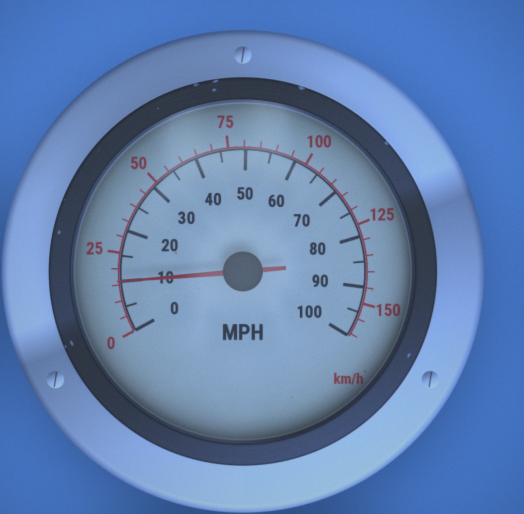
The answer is 10; mph
